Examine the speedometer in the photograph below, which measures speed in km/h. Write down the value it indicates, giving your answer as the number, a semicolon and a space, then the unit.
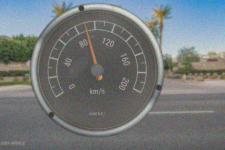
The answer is 90; km/h
